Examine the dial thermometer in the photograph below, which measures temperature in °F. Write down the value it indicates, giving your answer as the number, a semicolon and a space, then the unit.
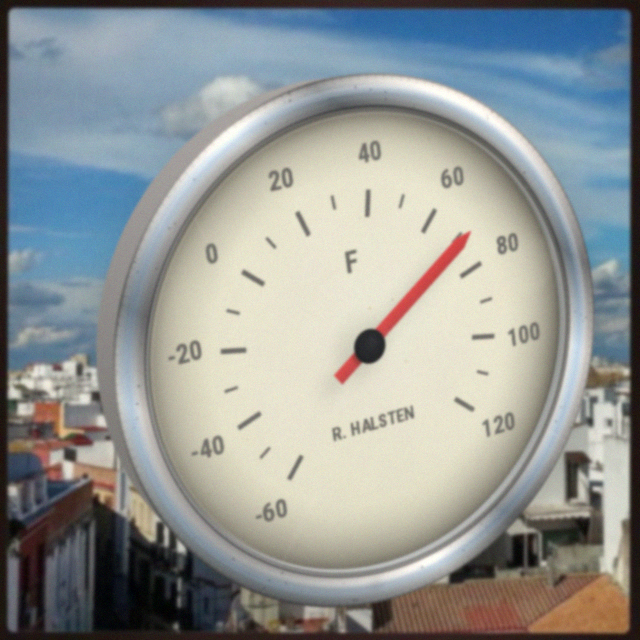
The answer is 70; °F
